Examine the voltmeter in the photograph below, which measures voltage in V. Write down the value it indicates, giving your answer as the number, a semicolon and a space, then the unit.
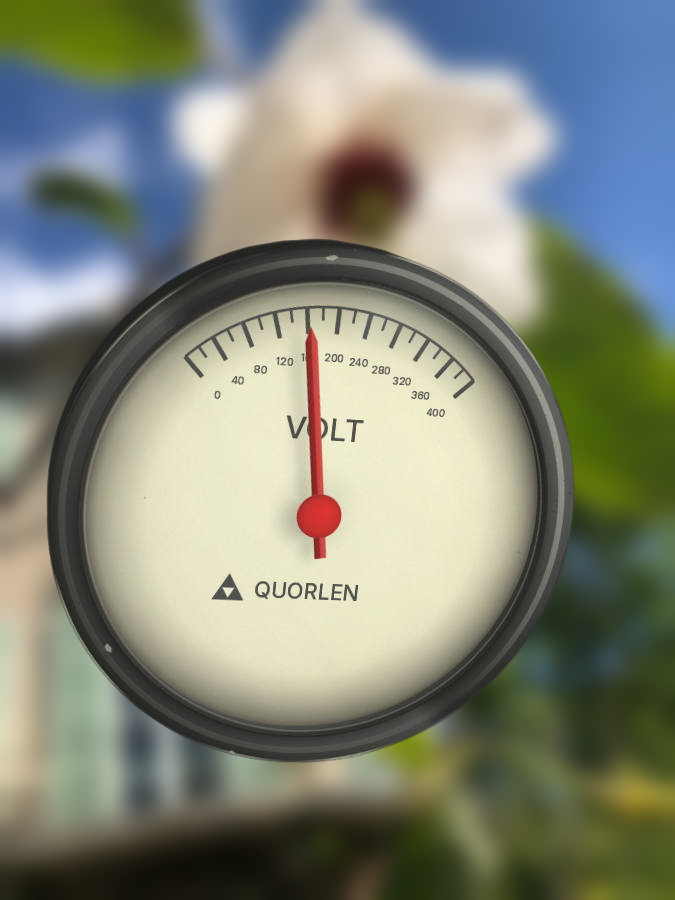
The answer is 160; V
